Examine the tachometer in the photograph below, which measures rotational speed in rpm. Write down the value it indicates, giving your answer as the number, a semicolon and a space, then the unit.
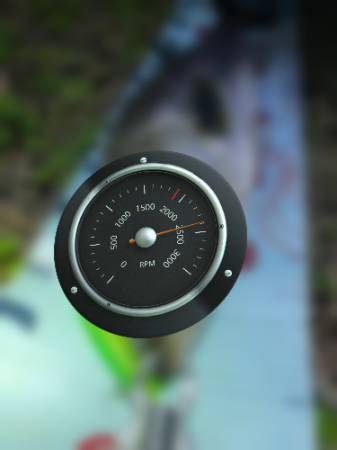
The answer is 2400; rpm
